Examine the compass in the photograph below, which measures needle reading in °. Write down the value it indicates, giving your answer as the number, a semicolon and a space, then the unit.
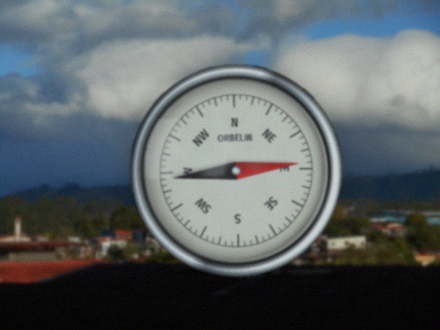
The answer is 85; °
